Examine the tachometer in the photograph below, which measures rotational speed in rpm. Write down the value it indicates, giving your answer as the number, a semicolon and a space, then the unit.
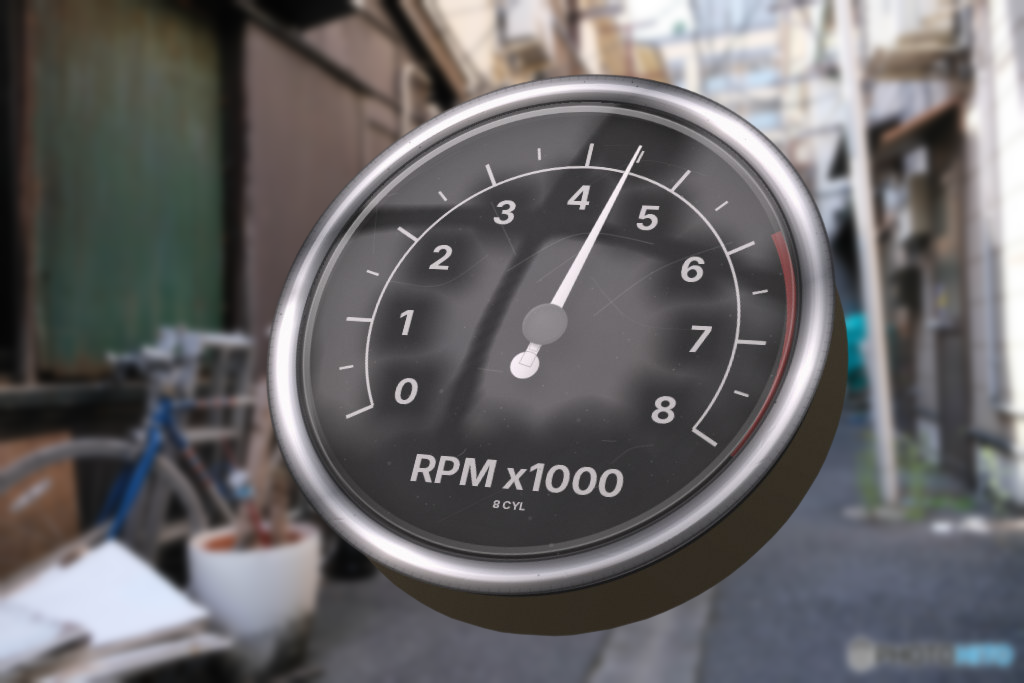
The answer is 4500; rpm
